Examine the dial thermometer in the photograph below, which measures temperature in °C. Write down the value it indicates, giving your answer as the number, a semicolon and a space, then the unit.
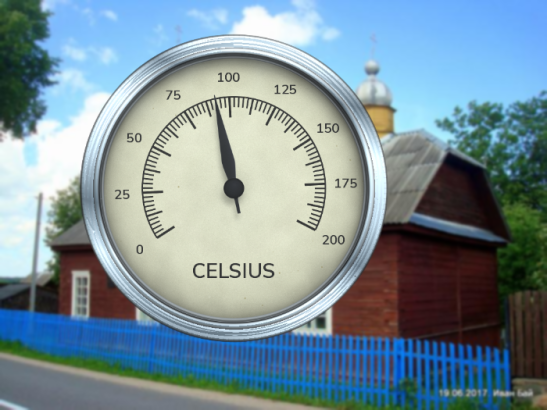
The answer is 92.5; °C
